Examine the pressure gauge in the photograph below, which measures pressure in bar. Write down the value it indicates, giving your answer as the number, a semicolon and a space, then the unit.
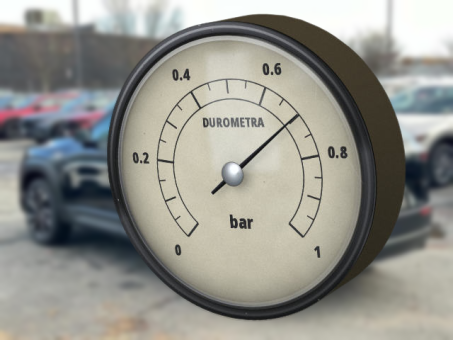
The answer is 0.7; bar
